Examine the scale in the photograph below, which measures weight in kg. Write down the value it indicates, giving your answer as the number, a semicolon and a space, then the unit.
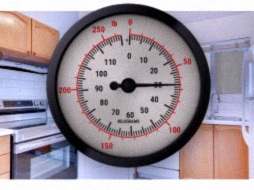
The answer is 30; kg
